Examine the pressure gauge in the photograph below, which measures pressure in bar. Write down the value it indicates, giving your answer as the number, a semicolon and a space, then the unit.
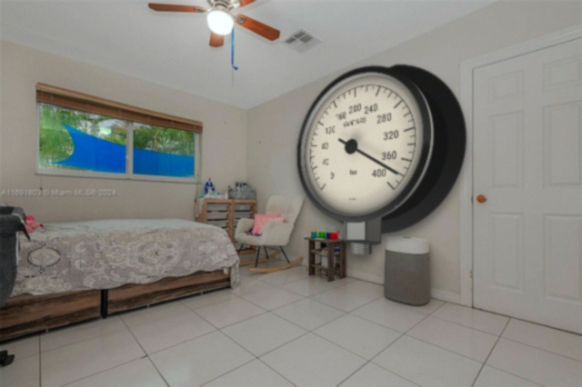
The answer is 380; bar
